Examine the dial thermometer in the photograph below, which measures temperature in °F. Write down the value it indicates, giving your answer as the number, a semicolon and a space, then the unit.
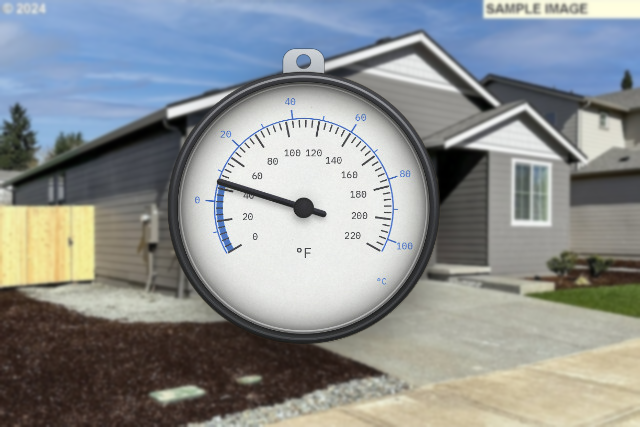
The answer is 44; °F
